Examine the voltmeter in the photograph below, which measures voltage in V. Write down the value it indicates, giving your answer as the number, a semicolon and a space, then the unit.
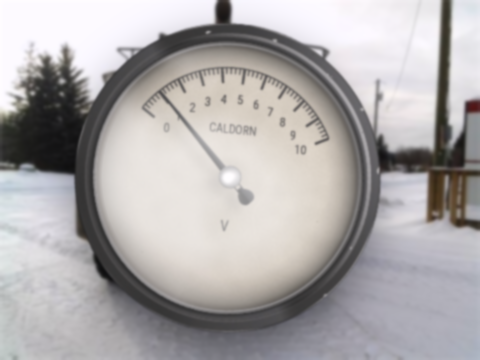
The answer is 1; V
